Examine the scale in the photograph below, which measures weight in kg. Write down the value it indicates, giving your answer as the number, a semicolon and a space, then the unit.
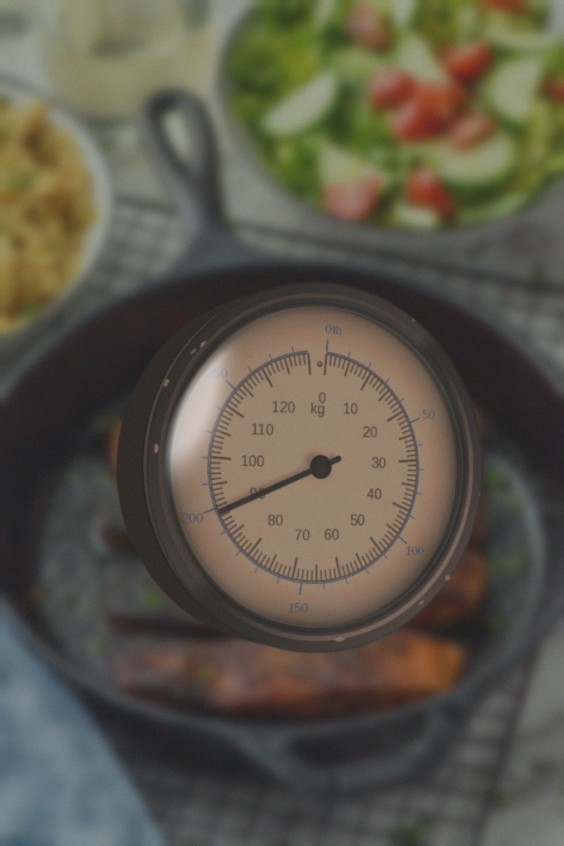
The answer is 90; kg
